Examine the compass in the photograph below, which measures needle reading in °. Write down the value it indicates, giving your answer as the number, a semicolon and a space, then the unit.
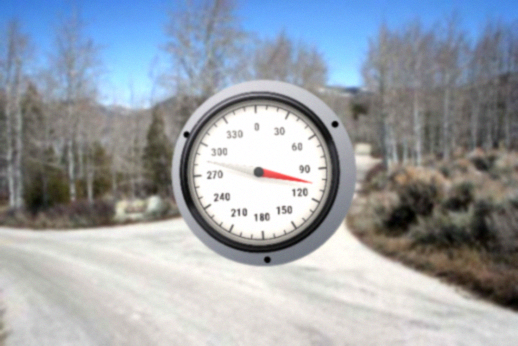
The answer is 105; °
